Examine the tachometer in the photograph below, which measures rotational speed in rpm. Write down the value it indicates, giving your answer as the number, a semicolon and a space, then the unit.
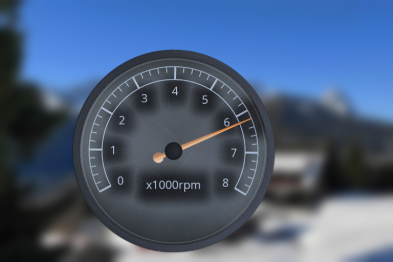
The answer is 6200; rpm
